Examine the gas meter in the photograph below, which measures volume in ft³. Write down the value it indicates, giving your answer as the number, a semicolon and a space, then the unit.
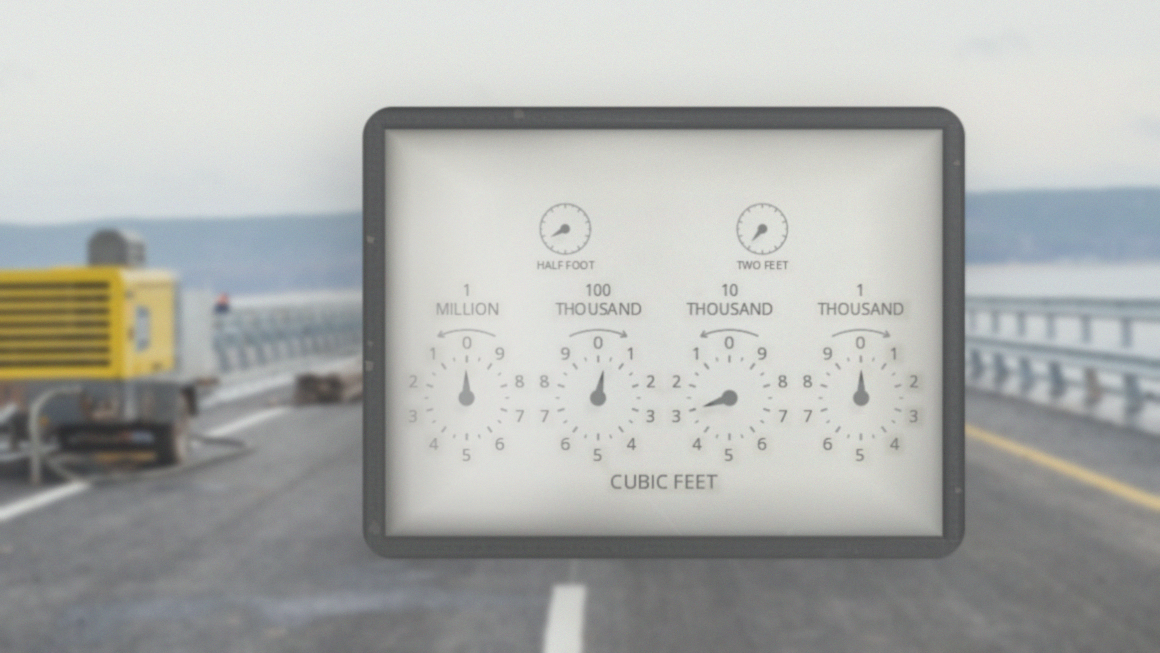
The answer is 3000; ft³
